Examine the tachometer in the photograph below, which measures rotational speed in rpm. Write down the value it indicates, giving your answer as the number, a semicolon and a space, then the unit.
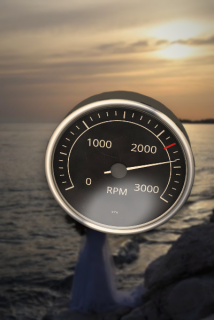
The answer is 2400; rpm
